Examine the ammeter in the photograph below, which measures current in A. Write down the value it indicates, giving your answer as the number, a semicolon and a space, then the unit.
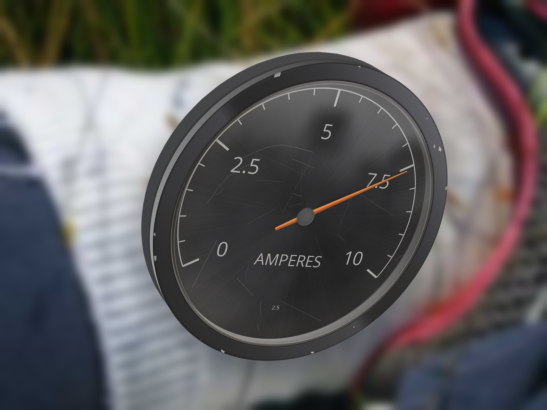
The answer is 7.5; A
